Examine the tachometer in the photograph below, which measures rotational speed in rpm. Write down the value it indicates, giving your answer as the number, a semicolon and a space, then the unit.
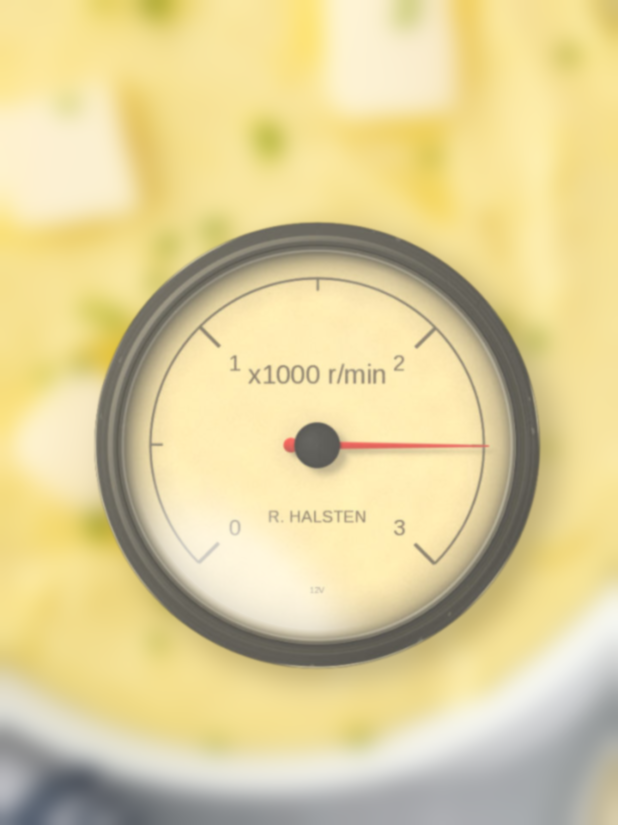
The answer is 2500; rpm
